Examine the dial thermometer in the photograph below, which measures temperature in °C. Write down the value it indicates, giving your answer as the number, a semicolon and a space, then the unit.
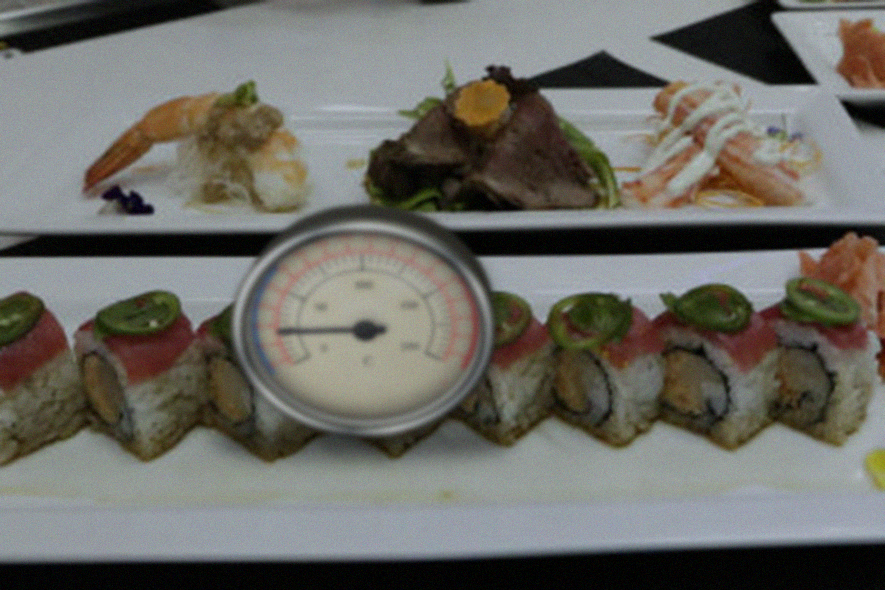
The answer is 25; °C
